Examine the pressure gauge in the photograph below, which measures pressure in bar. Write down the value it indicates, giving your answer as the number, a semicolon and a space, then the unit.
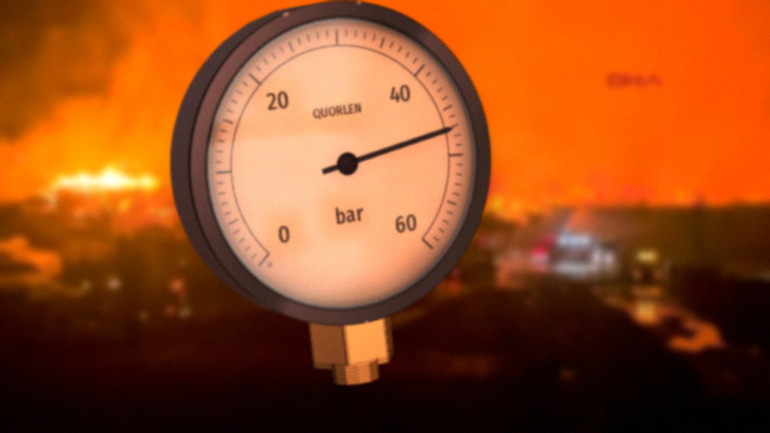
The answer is 47; bar
